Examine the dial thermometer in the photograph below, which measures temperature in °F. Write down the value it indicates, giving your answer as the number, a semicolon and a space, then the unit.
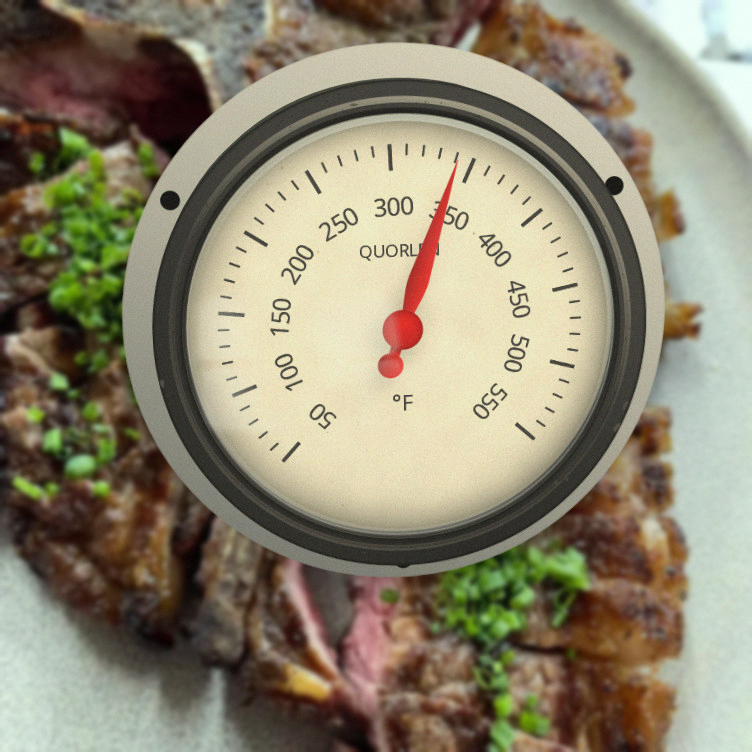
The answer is 340; °F
